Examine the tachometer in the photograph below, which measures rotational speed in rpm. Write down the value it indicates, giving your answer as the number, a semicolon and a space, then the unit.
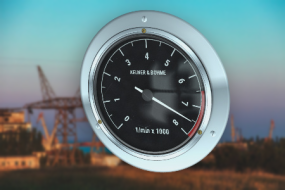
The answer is 7500; rpm
